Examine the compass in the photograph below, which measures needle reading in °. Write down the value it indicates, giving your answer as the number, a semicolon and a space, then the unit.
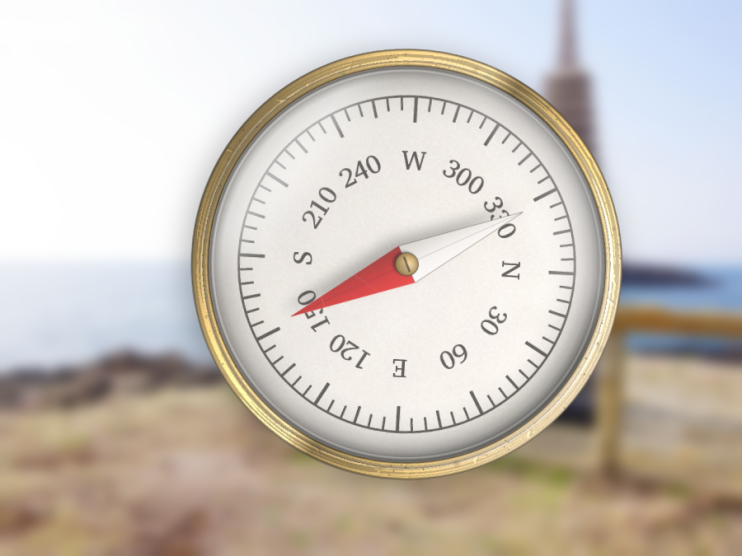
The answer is 152.5; °
